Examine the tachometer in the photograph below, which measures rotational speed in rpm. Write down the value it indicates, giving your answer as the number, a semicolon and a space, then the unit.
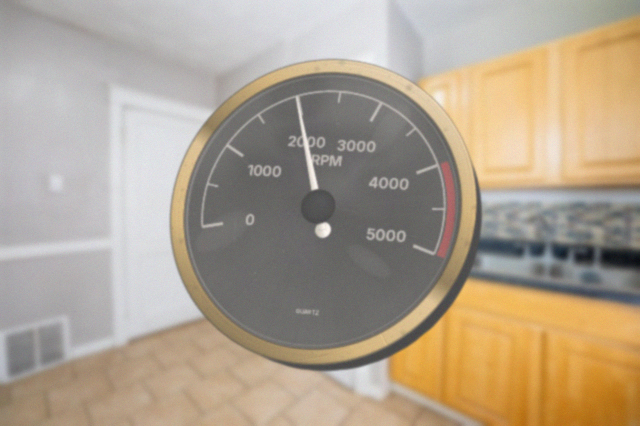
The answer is 2000; rpm
